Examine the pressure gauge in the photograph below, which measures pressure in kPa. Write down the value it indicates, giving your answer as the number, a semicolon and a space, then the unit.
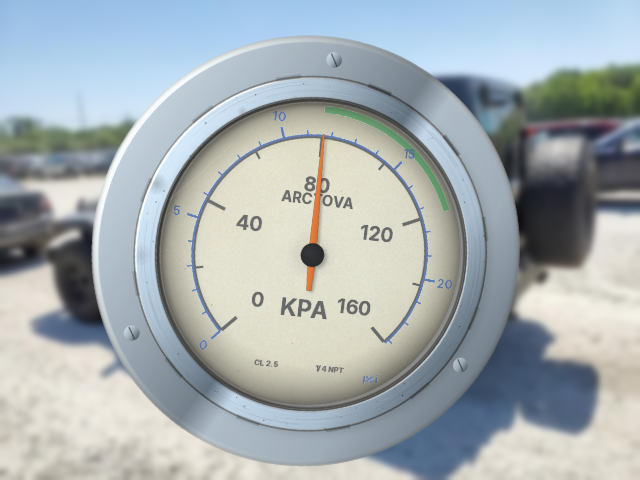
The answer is 80; kPa
